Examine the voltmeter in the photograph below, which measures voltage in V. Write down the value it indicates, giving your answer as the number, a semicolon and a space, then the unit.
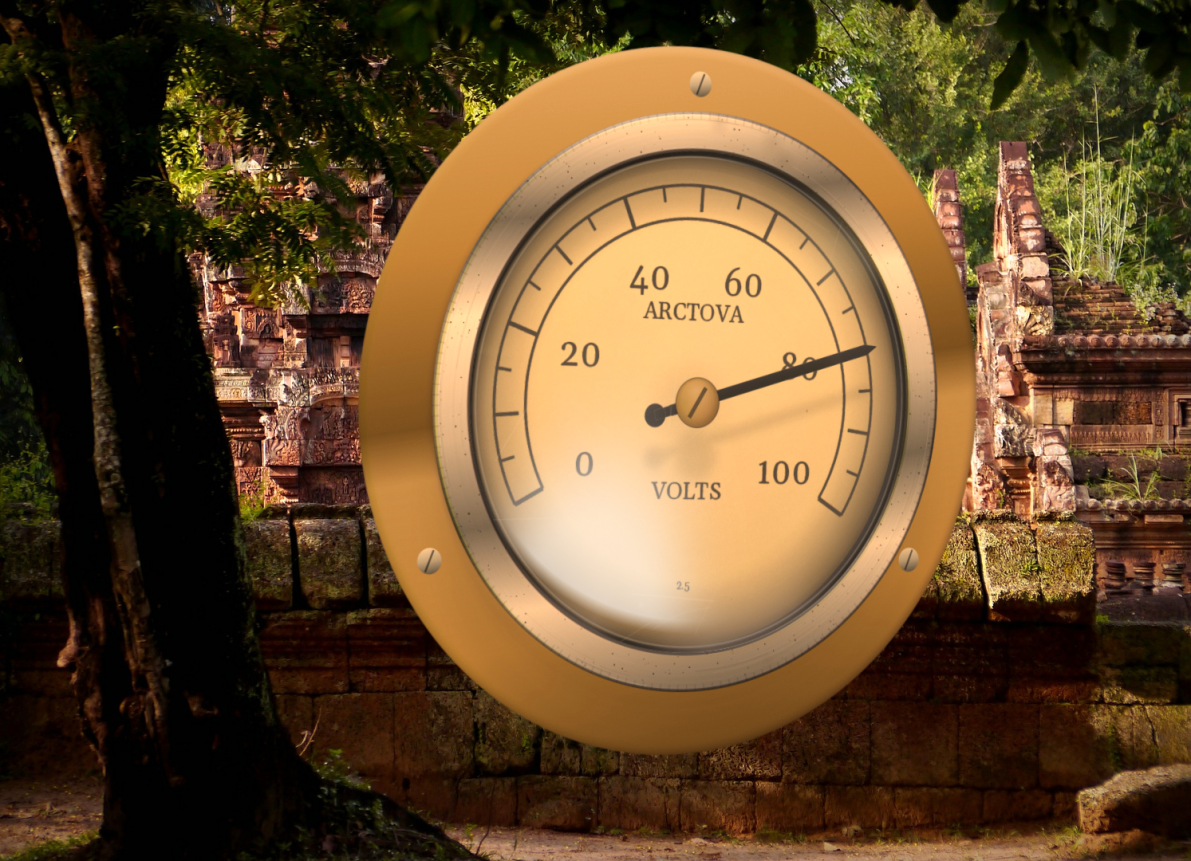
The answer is 80; V
